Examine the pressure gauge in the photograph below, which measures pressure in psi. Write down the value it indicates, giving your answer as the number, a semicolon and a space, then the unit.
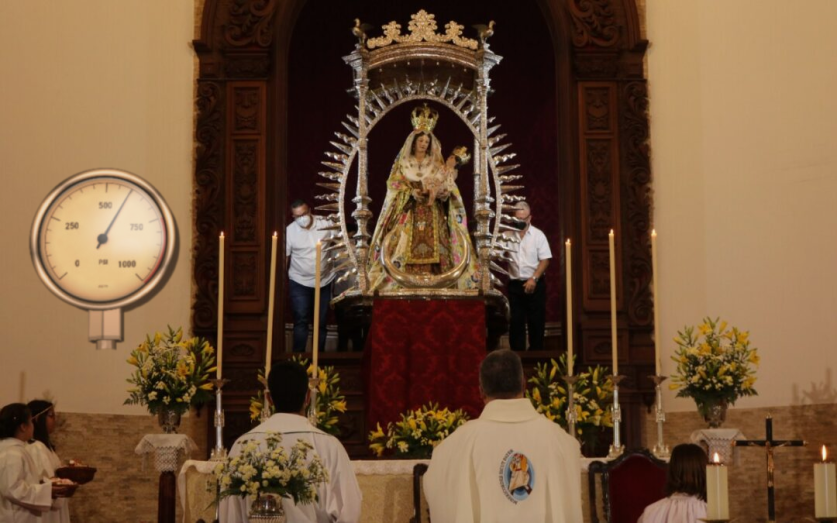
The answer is 600; psi
